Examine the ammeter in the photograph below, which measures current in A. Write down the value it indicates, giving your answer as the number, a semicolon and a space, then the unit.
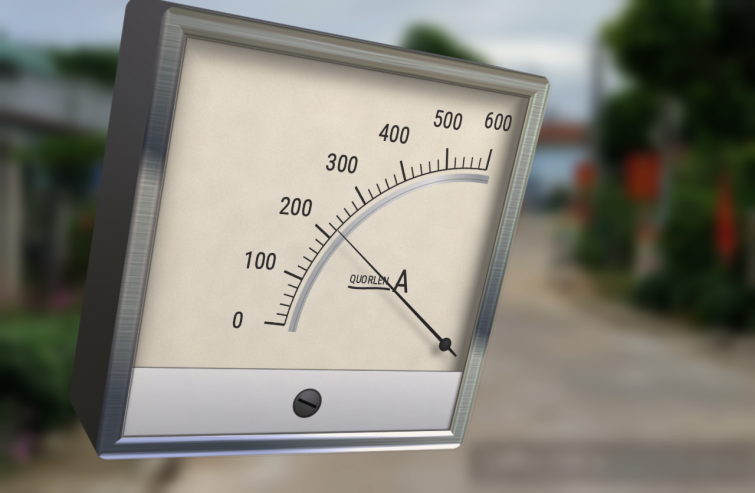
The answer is 220; A
